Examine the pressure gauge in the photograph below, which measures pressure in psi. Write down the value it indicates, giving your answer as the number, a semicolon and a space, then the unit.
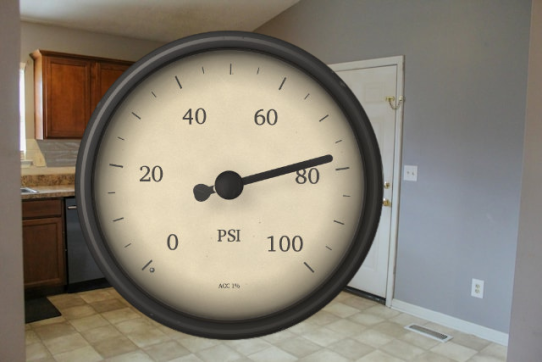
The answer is 77.5; psi
